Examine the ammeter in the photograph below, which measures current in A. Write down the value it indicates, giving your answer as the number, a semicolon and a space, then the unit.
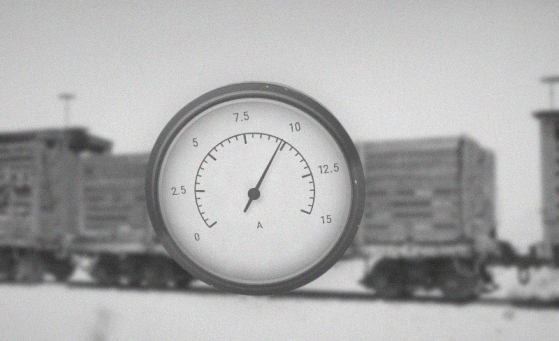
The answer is 9.75; A
